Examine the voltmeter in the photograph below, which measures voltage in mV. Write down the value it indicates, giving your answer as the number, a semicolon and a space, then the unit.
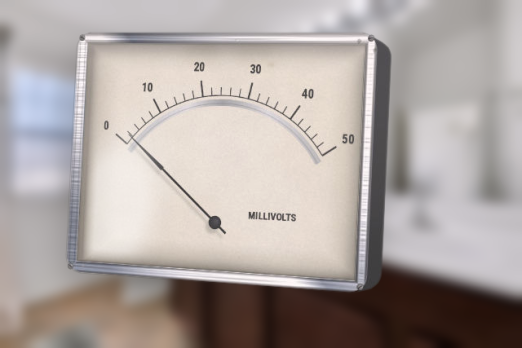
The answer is 2; mV
